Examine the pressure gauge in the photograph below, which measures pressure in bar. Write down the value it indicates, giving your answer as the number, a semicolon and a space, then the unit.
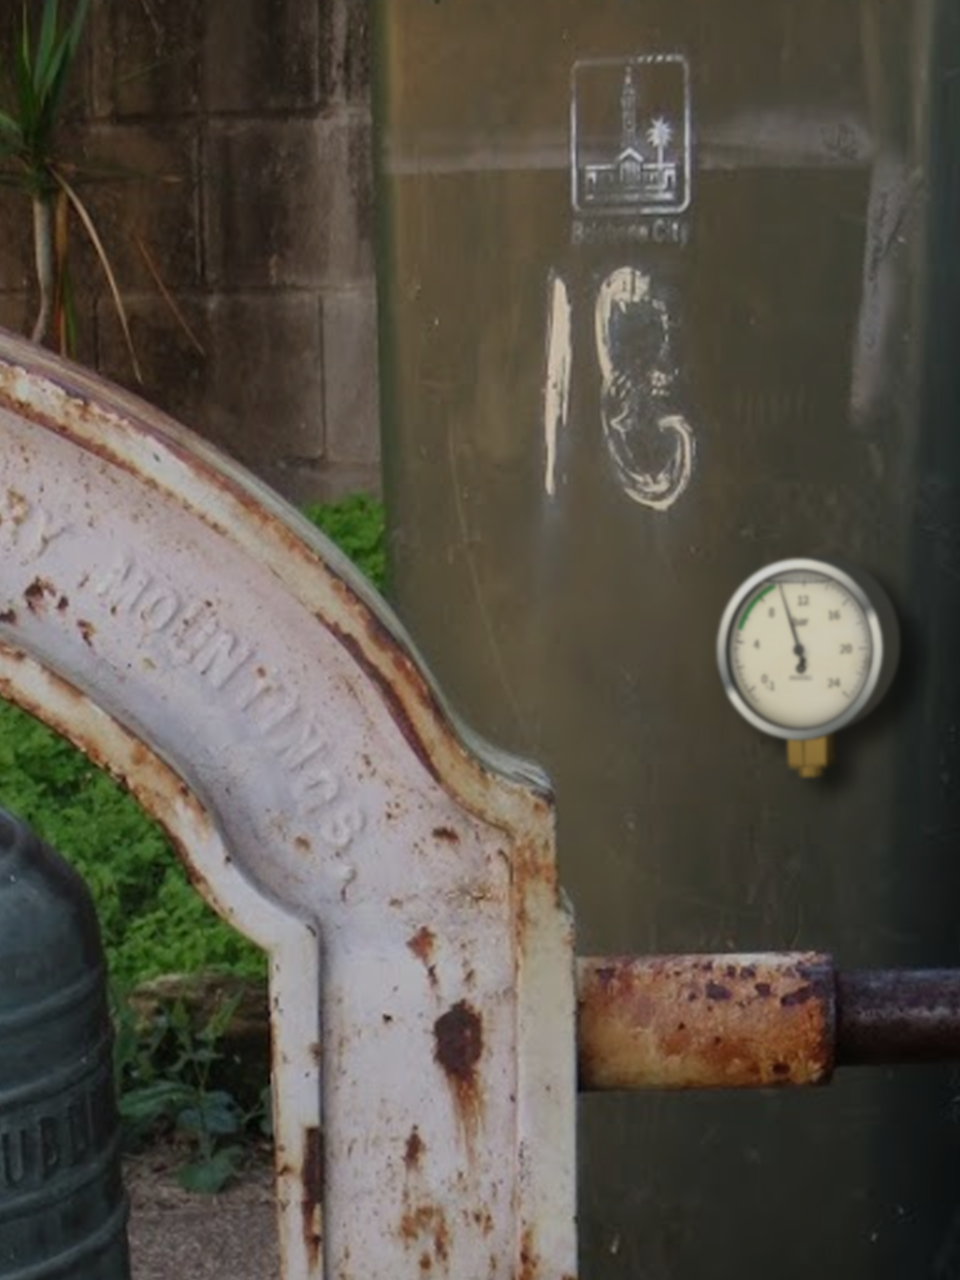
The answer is 10; bar
